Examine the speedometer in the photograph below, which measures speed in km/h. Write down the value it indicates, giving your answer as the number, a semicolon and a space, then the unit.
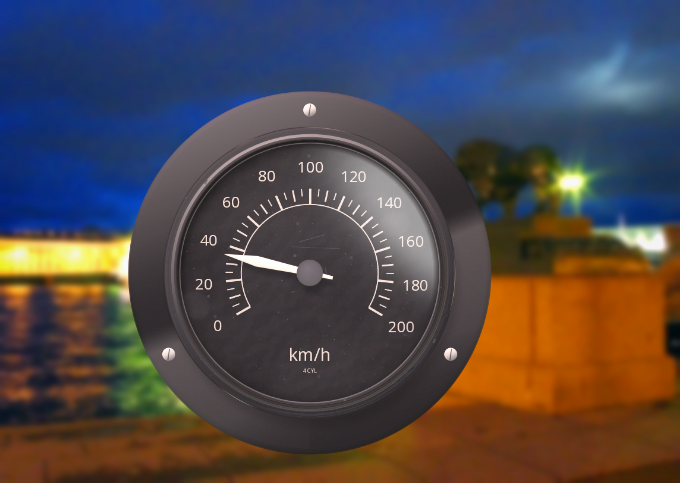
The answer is 35; km/h
